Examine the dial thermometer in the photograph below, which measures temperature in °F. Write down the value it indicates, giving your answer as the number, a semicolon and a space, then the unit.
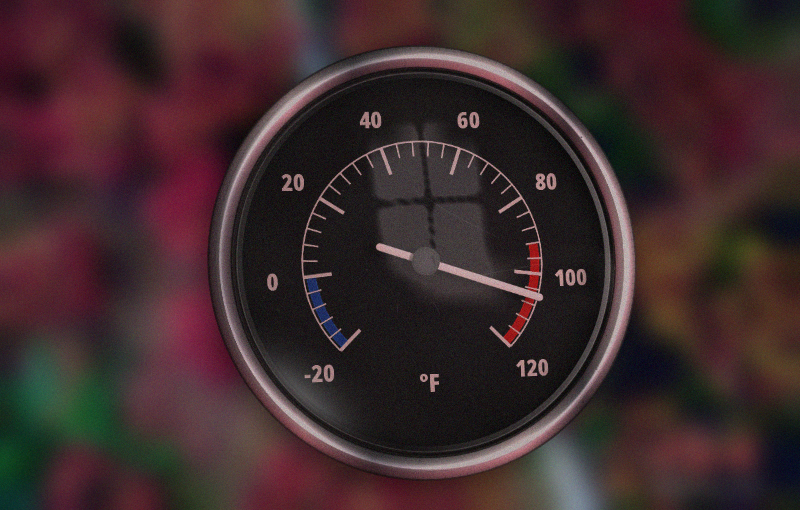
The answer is 106; °F
